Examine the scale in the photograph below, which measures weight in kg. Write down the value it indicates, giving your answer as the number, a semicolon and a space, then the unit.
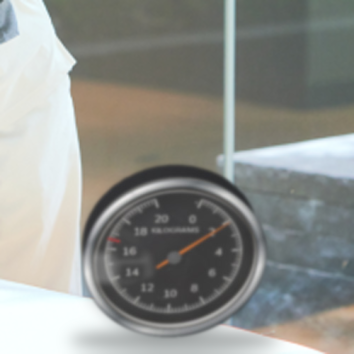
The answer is 2; kg
